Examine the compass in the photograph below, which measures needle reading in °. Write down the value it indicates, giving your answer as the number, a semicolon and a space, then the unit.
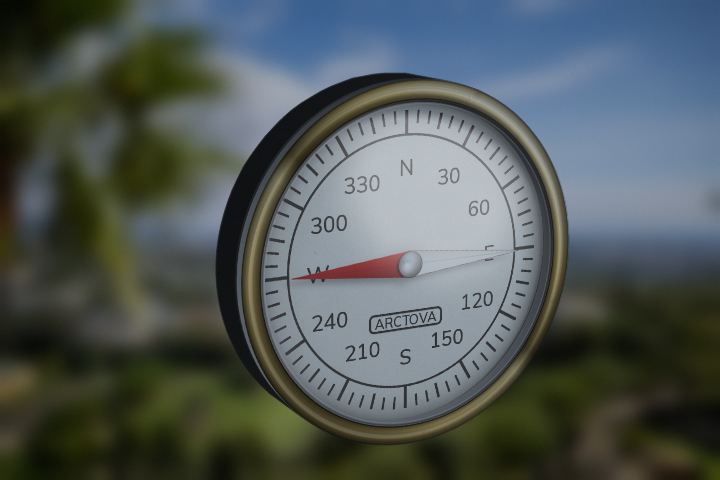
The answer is 270; °
